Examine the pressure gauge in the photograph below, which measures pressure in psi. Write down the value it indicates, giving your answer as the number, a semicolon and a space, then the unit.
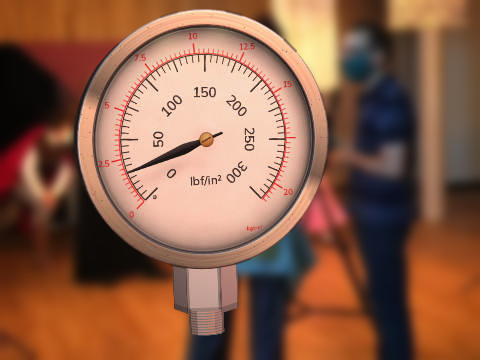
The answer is 25; psi
